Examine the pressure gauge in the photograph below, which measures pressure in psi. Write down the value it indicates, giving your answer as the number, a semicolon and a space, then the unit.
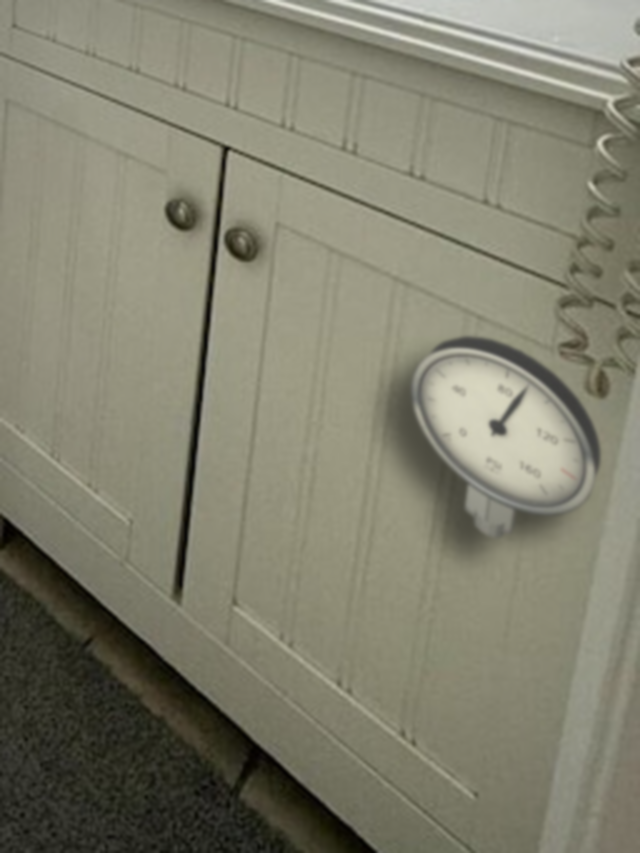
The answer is 90; psi
